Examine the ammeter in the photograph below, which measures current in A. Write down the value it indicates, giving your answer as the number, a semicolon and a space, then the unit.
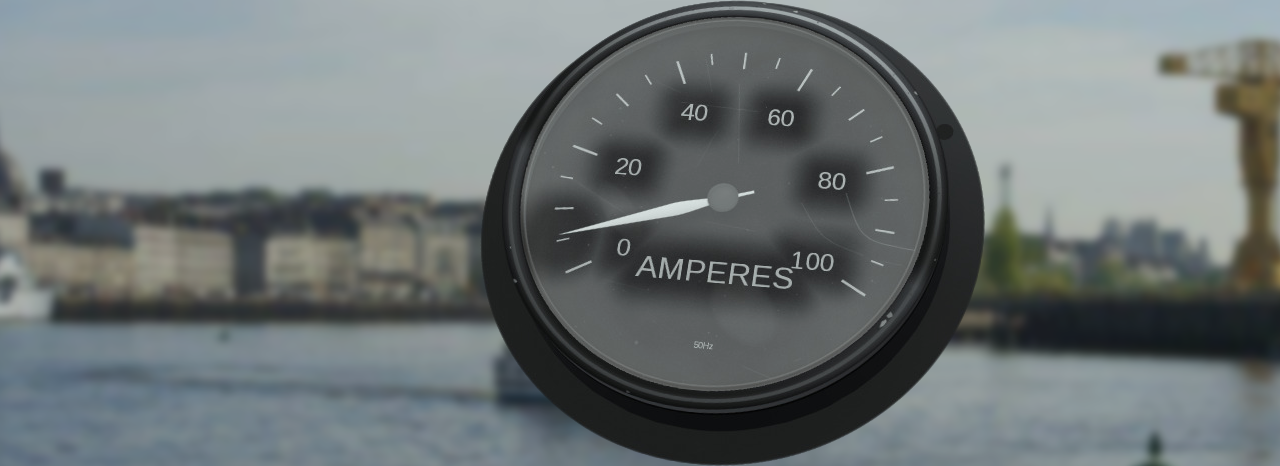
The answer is 5; A
